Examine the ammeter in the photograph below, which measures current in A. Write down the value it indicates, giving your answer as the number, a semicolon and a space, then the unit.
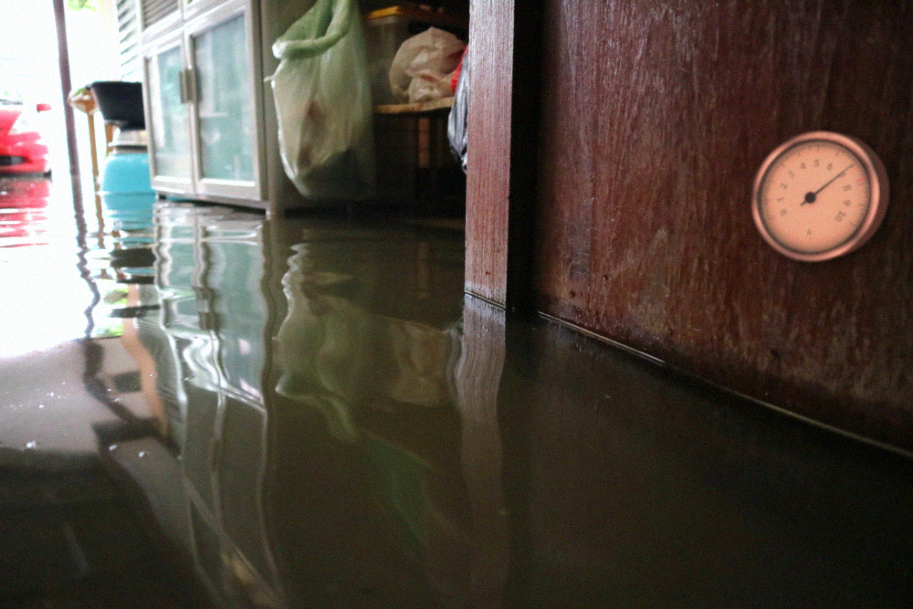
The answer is 7; A
